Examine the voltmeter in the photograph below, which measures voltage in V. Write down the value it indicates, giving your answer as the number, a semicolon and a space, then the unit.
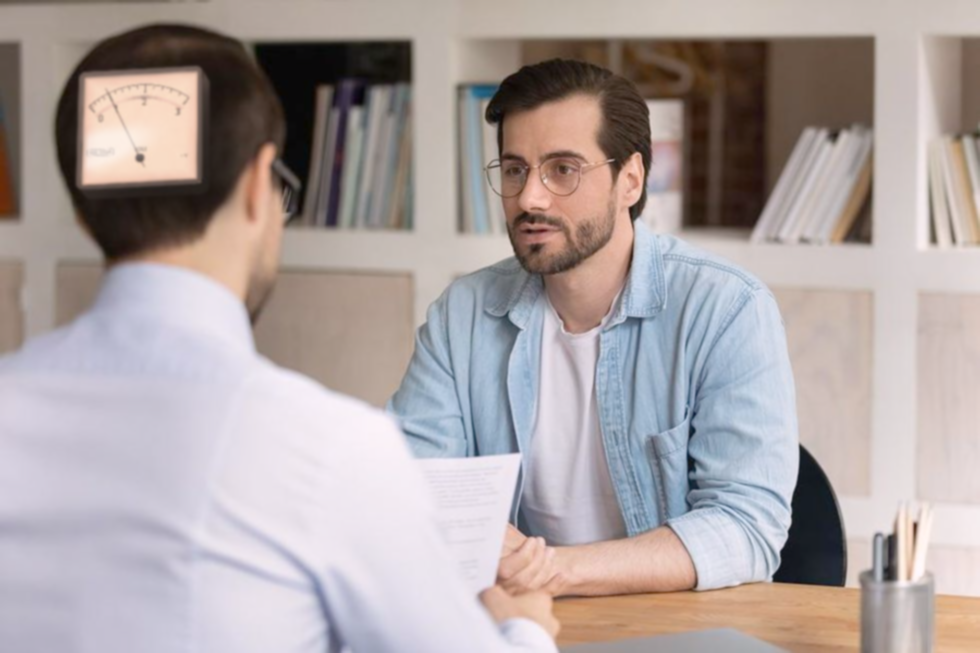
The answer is 1; V
